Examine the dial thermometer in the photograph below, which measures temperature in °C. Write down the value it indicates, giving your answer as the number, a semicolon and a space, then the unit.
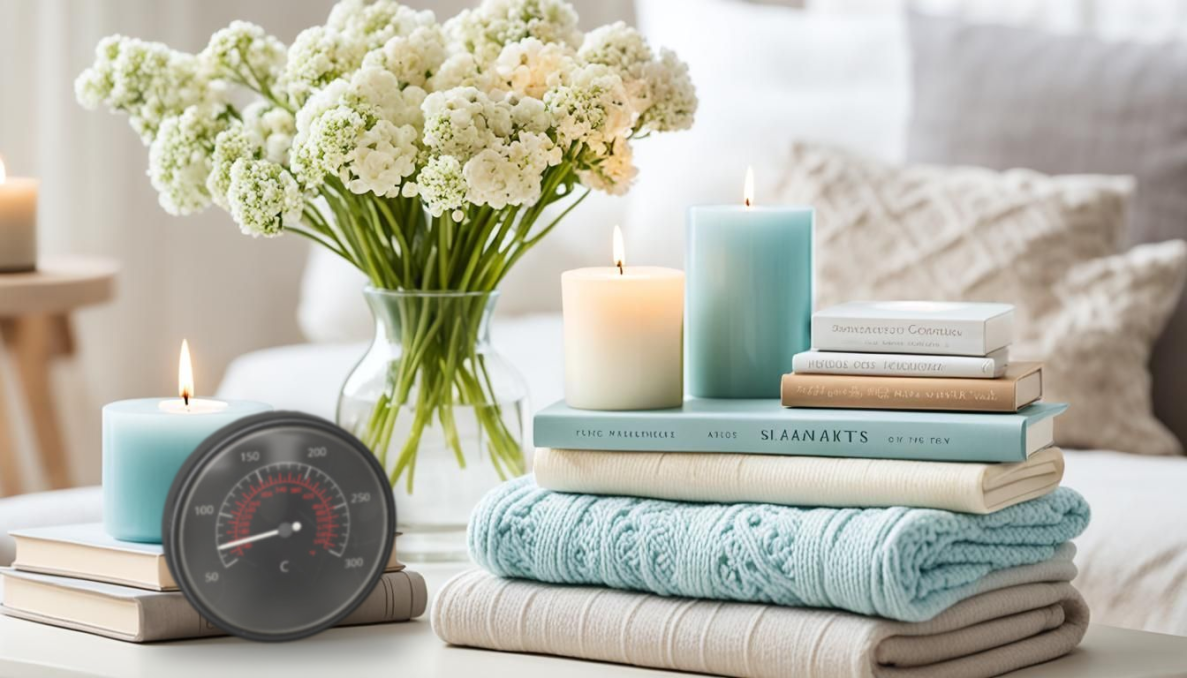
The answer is 70; °C
